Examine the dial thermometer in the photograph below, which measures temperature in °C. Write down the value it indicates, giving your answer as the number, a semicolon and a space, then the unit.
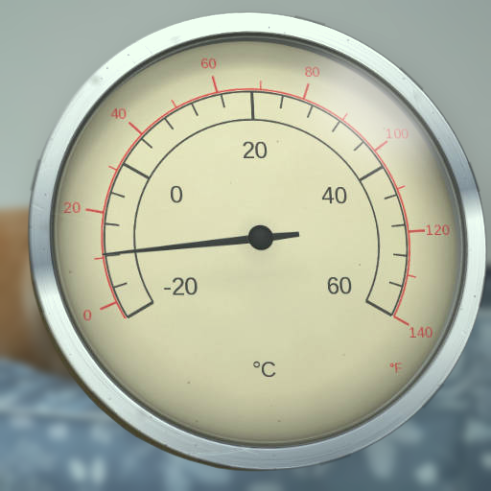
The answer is -12; °C
